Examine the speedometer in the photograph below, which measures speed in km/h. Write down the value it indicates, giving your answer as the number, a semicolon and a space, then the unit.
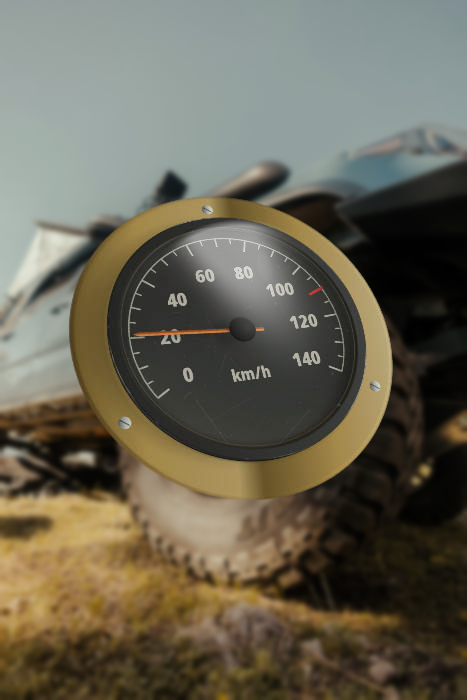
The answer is 20; km/h
